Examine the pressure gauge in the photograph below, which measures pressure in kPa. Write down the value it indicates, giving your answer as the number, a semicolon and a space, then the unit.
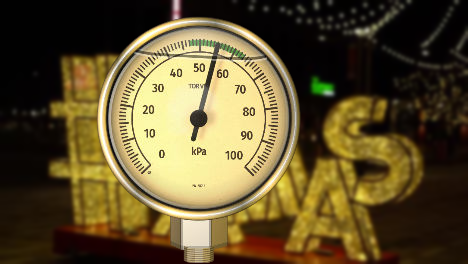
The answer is 55; kPa
